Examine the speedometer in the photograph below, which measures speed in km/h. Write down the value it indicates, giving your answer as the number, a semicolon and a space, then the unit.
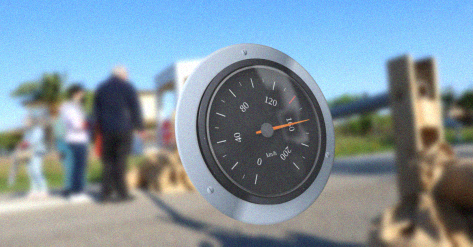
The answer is 160; km/h
